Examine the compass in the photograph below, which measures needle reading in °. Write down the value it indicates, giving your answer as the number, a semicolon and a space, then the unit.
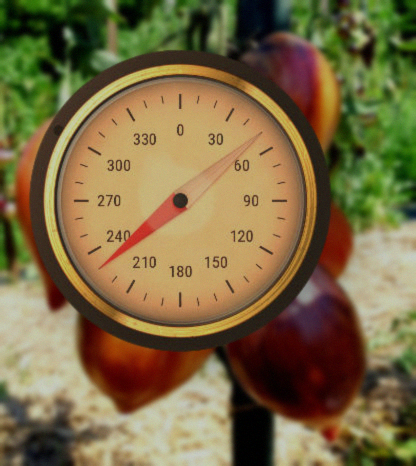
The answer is 230; °
